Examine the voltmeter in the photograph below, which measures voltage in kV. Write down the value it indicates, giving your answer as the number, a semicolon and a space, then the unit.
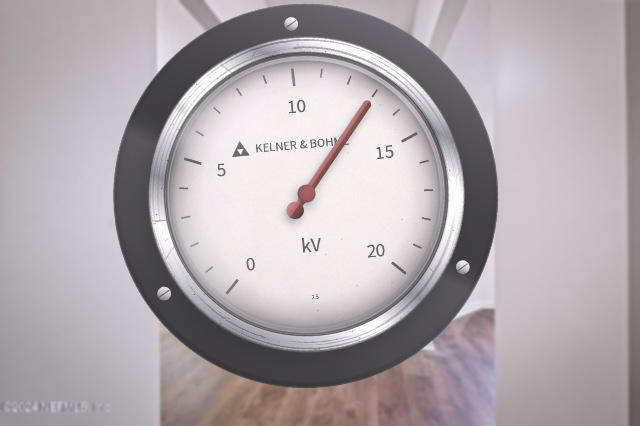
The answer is 13; kV
